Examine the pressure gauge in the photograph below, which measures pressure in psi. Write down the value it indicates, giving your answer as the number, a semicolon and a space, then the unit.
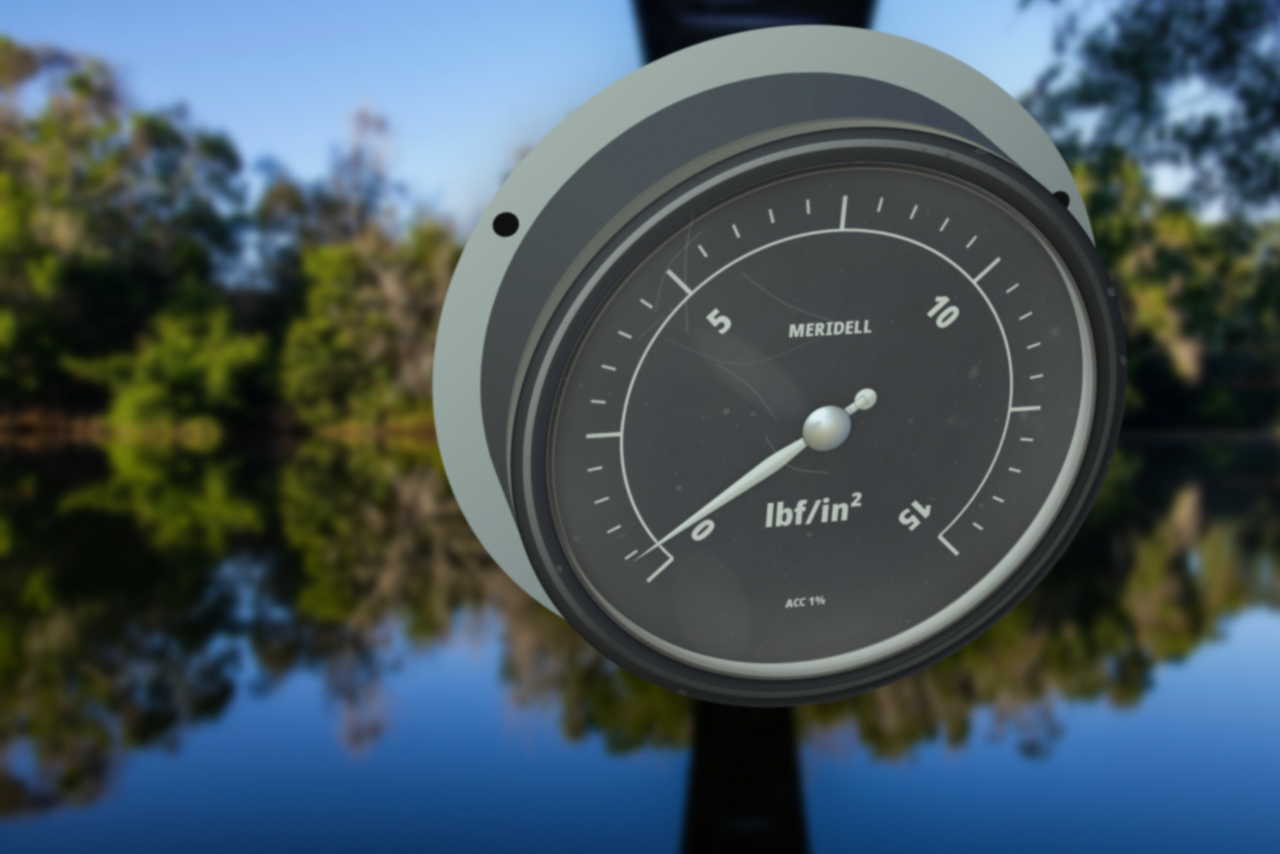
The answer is 0.5; psi
